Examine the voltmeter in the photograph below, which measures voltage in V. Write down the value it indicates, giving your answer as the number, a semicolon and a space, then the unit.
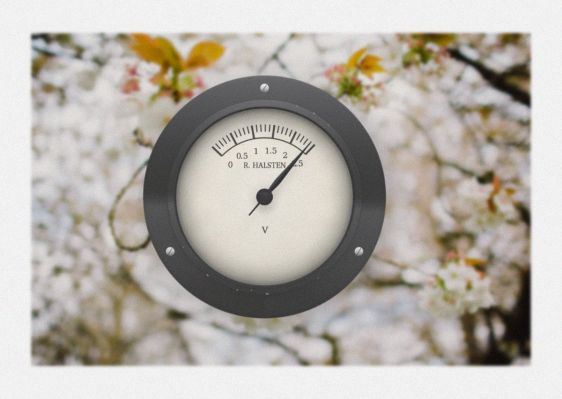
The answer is 2.4; V
